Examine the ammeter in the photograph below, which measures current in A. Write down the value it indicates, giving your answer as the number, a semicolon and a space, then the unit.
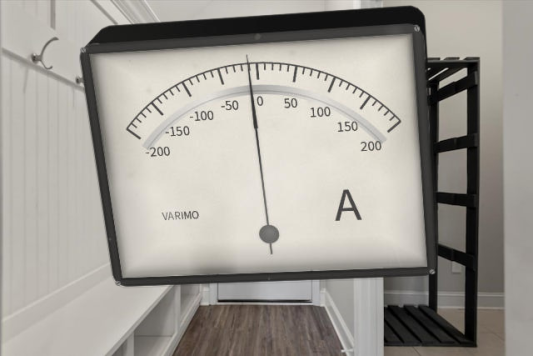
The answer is -10; A
